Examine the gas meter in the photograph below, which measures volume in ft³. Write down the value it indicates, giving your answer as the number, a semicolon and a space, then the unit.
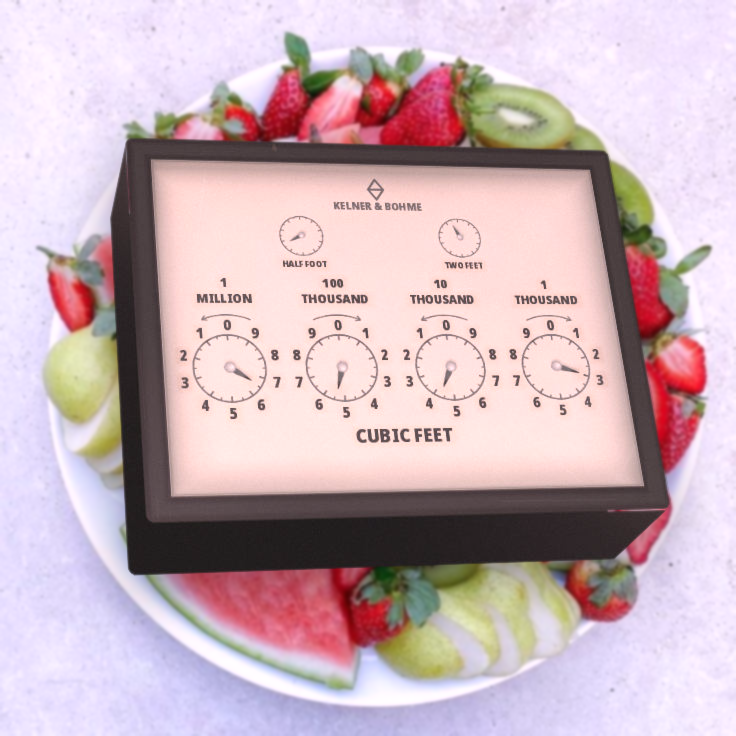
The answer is 654300; ft³
